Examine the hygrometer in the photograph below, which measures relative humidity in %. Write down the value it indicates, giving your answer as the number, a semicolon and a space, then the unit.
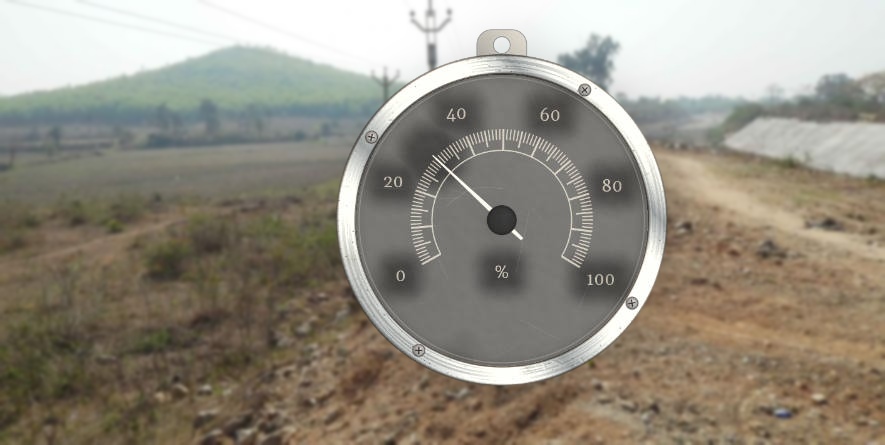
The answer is 30; %
